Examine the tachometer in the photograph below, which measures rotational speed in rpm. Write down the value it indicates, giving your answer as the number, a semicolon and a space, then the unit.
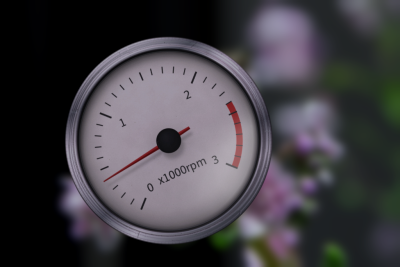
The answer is 400; rpm
